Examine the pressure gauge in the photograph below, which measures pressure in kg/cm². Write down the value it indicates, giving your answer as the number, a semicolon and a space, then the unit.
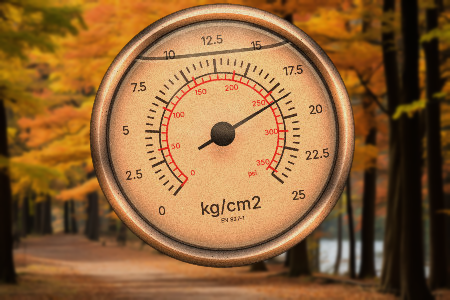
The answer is 18.5; kg/cm²
